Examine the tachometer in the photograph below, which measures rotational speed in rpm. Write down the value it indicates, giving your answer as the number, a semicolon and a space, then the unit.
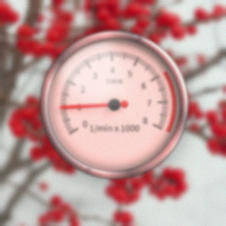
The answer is 1000; rpm
